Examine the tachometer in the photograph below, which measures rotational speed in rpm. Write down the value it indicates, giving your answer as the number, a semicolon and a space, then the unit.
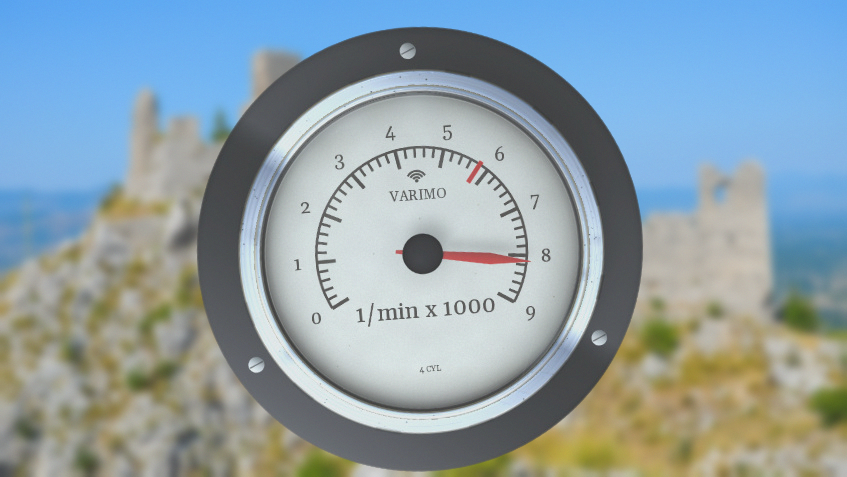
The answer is 8100; rpm
